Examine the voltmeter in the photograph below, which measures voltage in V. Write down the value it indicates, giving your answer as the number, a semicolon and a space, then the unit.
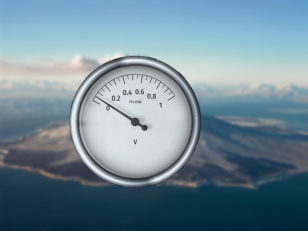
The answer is 0.05; V
